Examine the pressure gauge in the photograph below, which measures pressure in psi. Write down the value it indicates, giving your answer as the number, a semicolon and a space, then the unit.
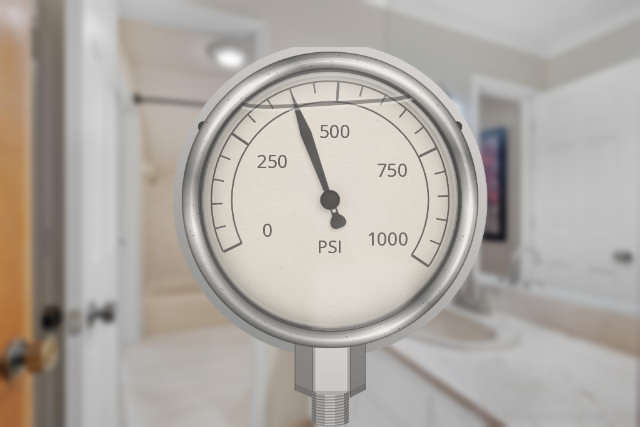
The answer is 400; psi
